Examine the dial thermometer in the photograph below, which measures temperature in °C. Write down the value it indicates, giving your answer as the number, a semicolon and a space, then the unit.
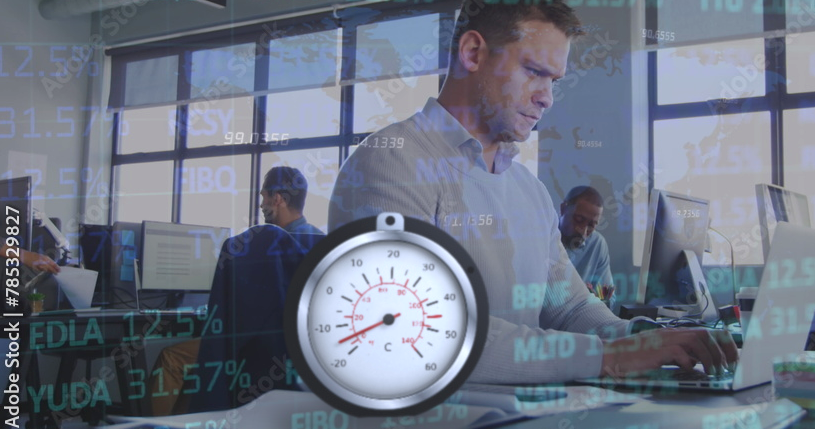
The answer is -15; °C
